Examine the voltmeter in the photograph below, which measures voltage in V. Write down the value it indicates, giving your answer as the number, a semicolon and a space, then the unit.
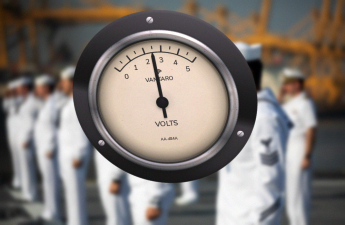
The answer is 2.5; V
